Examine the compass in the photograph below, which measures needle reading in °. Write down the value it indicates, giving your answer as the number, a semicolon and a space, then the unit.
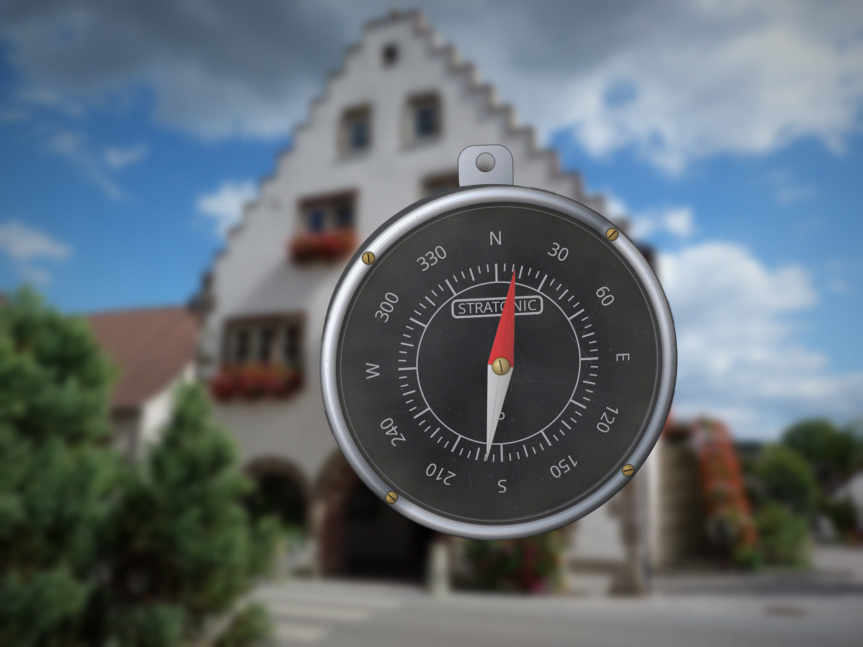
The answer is 10; °
